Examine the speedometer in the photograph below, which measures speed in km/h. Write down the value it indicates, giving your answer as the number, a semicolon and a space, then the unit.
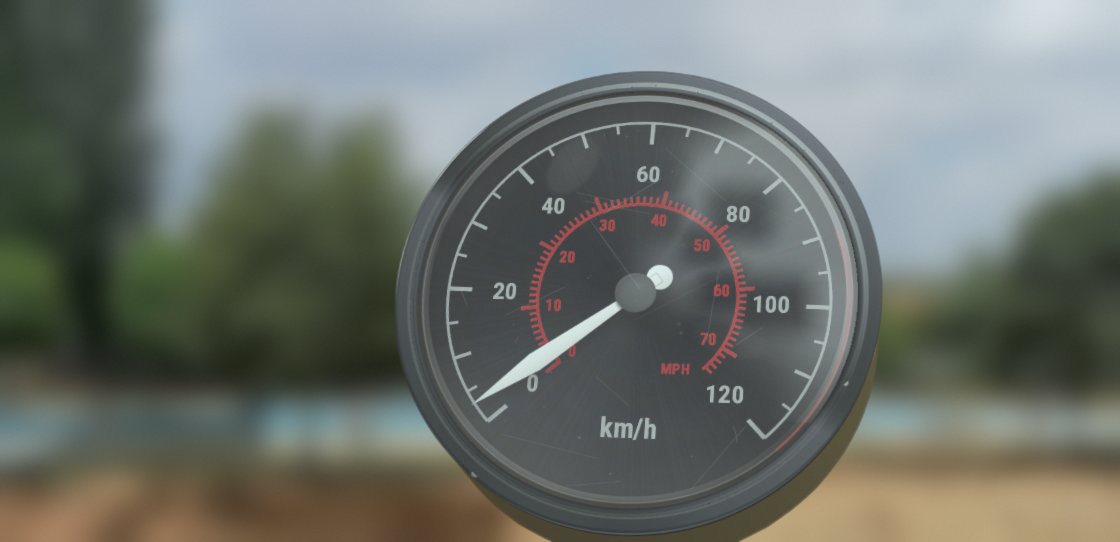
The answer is 2.5; km/h
